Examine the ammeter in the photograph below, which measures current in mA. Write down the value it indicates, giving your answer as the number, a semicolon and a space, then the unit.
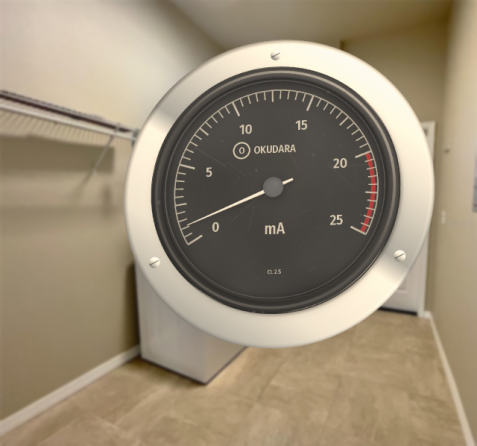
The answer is 1; mA
